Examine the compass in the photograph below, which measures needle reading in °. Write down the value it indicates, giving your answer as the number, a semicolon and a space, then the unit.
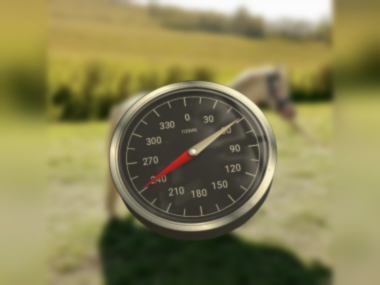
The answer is 240; °
